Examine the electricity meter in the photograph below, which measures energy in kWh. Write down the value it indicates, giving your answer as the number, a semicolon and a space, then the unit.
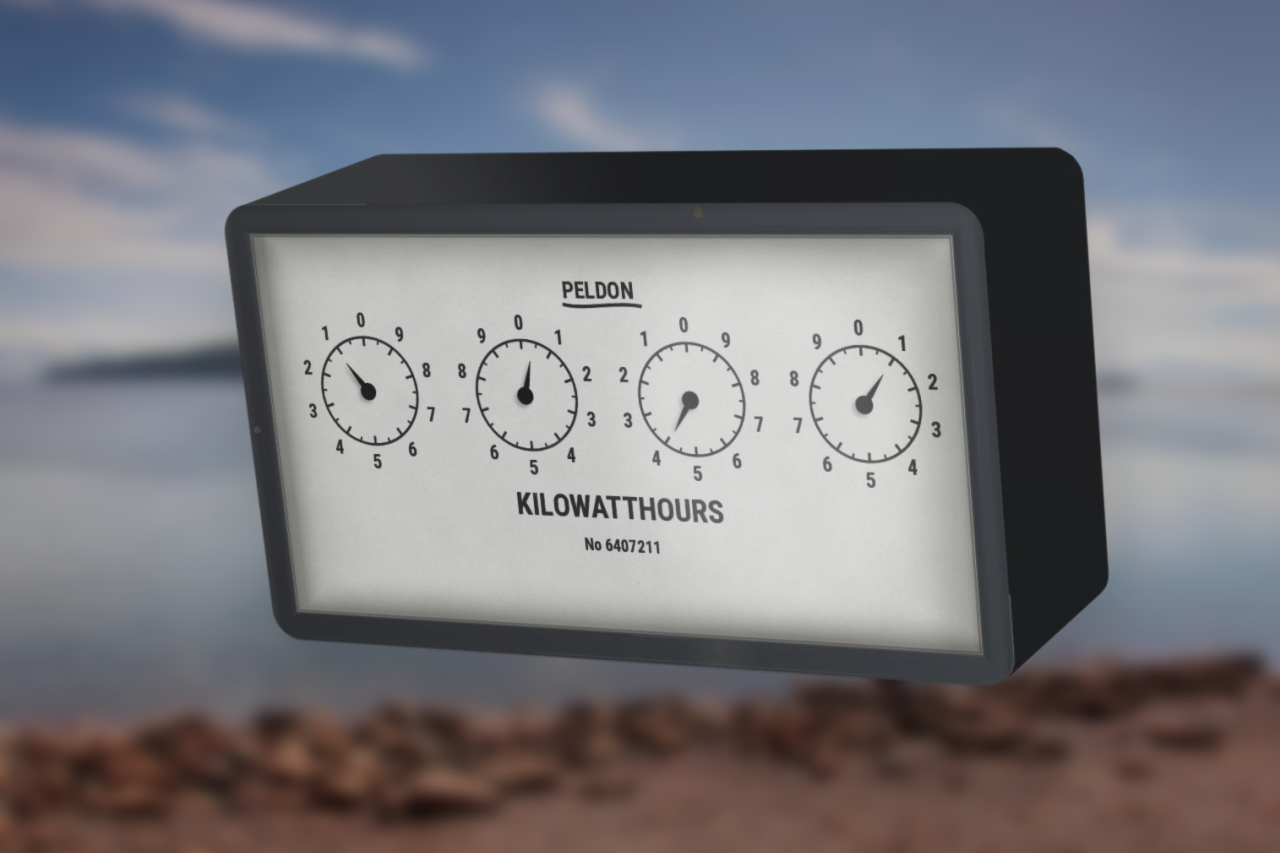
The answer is 1041; kWh
